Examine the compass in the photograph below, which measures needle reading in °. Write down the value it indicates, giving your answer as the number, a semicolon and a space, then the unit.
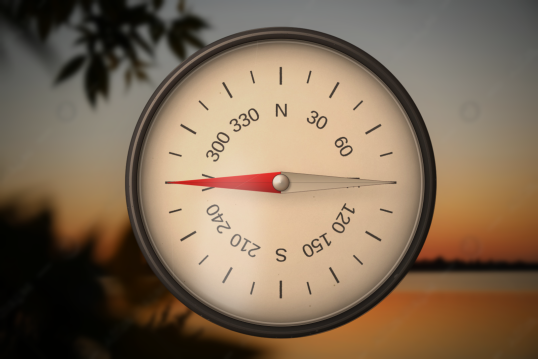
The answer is 270; °
